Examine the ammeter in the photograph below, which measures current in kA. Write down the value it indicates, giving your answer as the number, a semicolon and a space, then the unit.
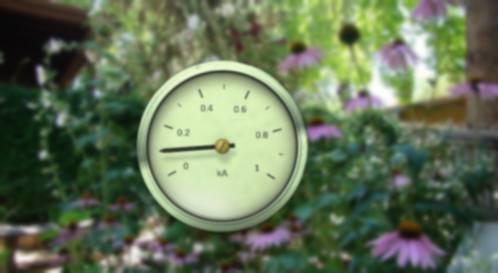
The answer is 0.1; kA
